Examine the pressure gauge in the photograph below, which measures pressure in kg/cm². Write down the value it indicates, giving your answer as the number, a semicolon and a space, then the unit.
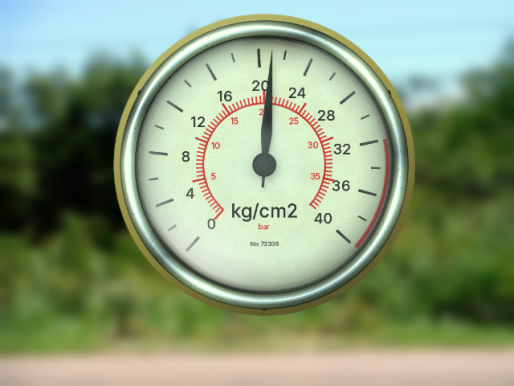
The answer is 21; kg/cm²
